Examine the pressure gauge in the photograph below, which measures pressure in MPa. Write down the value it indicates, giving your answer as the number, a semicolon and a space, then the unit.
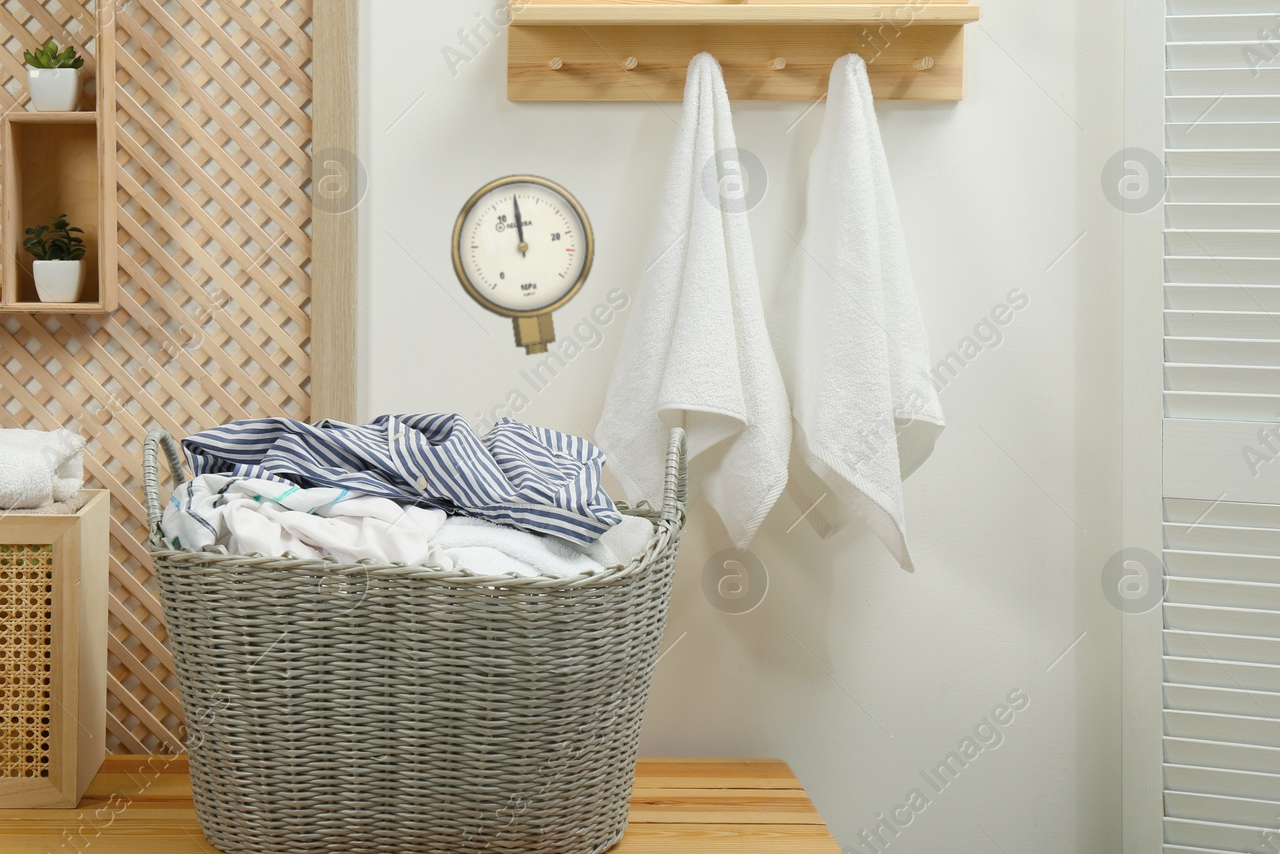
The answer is 12.5; MPa
